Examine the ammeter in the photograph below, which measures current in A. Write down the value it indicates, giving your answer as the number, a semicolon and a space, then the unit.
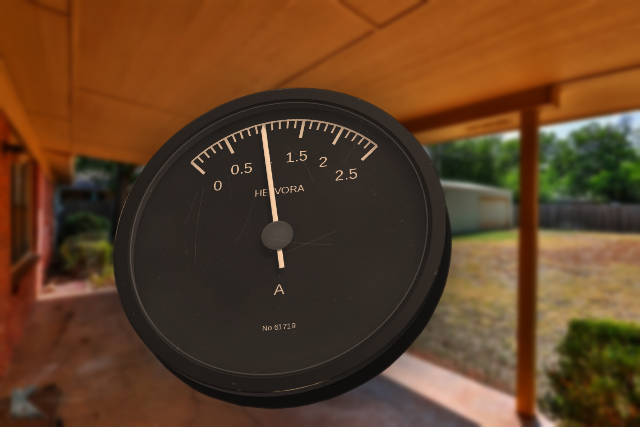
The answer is 1; A
